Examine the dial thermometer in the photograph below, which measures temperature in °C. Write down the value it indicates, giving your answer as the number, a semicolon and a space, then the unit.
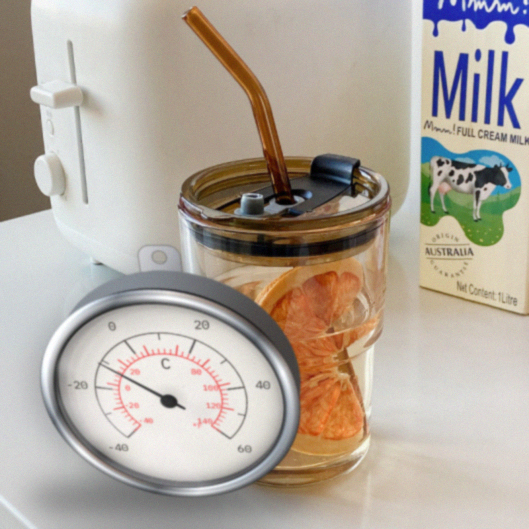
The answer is -10; °C
